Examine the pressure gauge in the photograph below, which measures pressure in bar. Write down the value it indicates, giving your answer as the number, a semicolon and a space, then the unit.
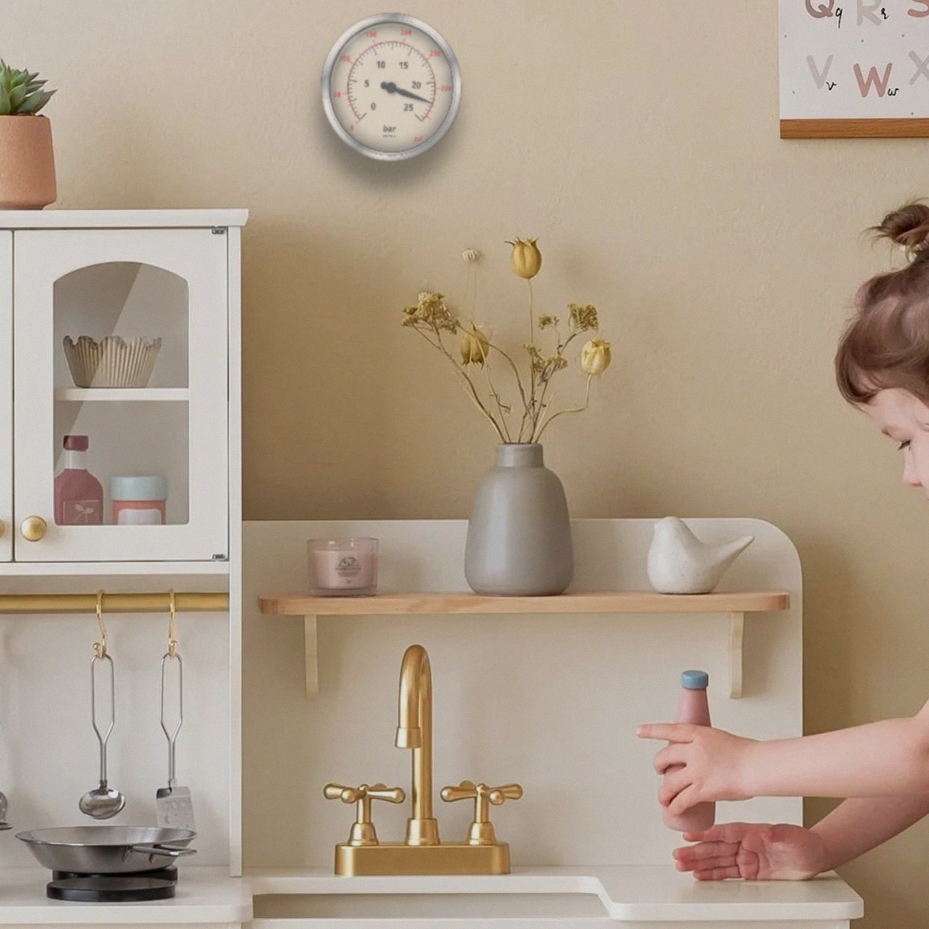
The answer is 22.5; bar
